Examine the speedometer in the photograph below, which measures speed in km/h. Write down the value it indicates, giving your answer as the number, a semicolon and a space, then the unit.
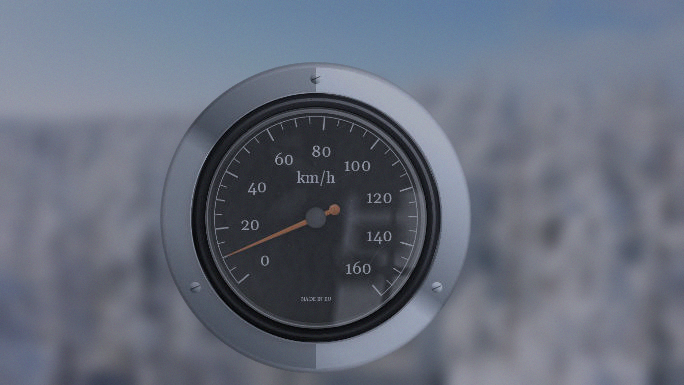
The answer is 10; km/h
